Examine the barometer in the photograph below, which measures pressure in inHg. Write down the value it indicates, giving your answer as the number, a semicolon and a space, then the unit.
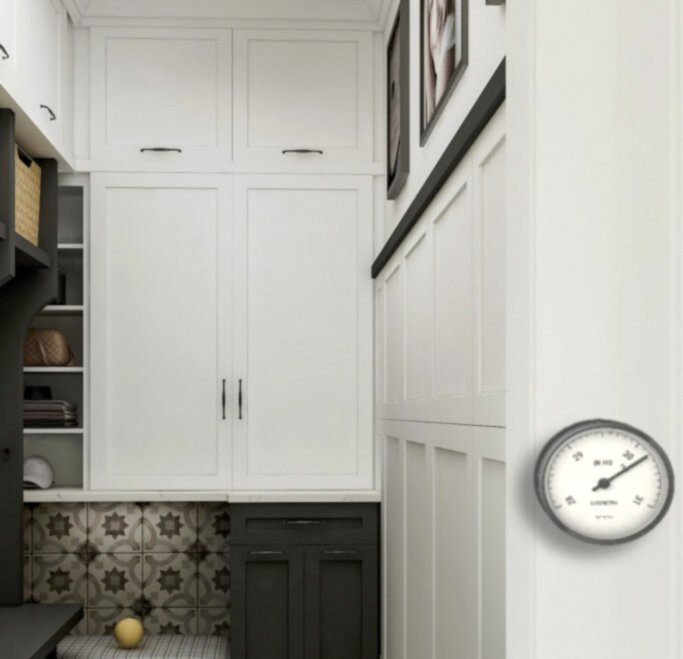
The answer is 30.2; inHg
